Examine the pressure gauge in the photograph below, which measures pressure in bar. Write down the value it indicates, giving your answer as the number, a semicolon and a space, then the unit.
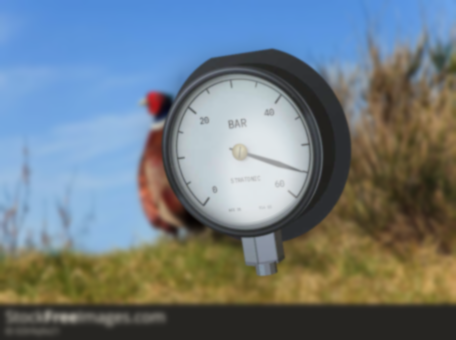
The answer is 55; bar
